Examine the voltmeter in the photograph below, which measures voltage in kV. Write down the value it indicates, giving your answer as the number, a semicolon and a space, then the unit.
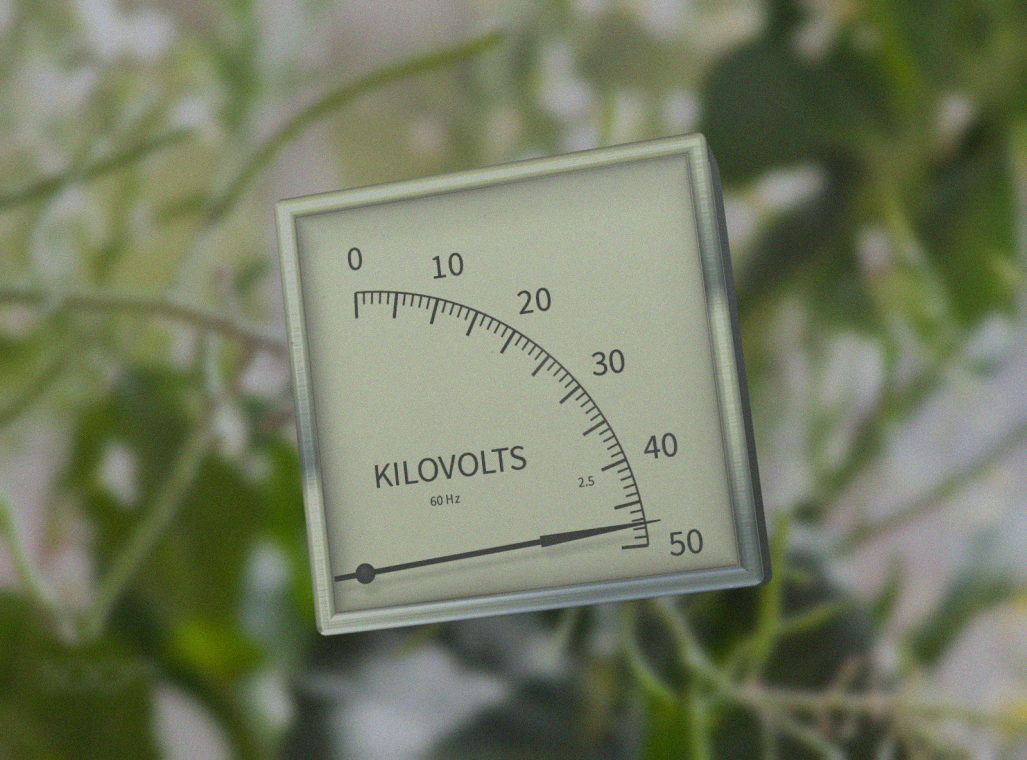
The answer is 47.5; kV
